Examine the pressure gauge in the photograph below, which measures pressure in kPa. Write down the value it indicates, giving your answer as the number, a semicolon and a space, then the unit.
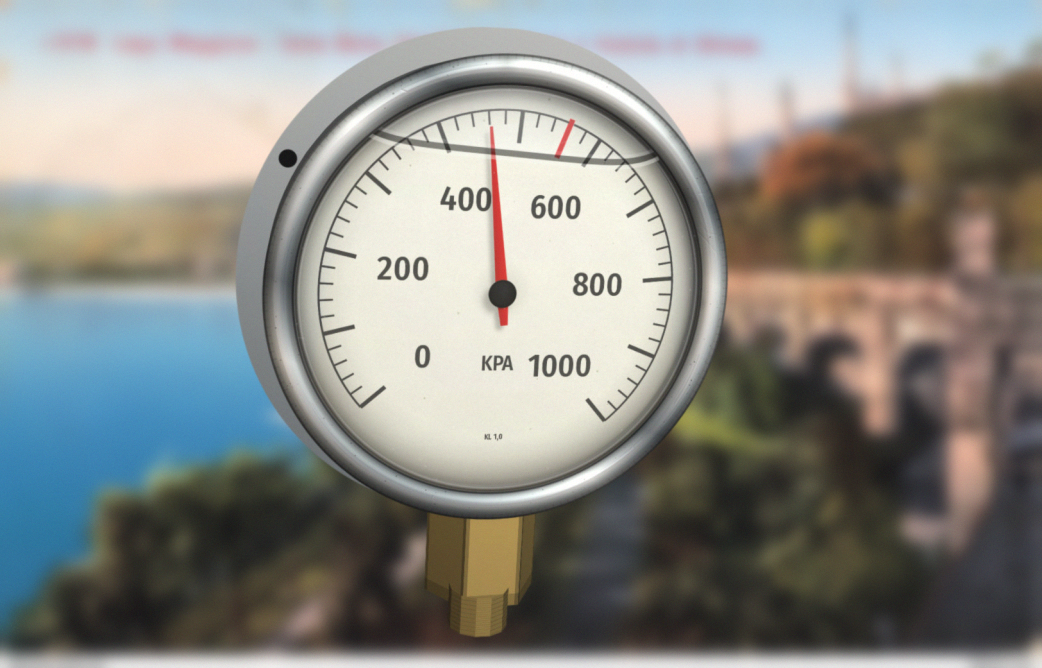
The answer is 460; kPa
